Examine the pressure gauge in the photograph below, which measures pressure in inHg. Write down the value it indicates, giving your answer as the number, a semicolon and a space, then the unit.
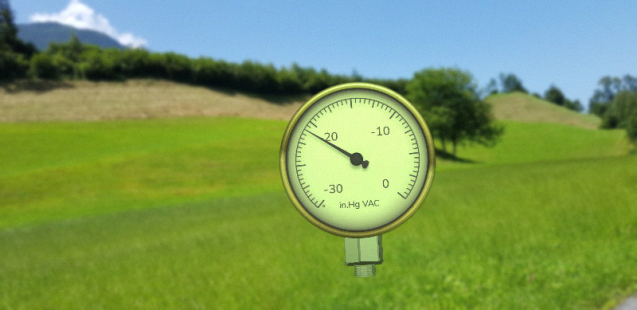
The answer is -21; inHg
